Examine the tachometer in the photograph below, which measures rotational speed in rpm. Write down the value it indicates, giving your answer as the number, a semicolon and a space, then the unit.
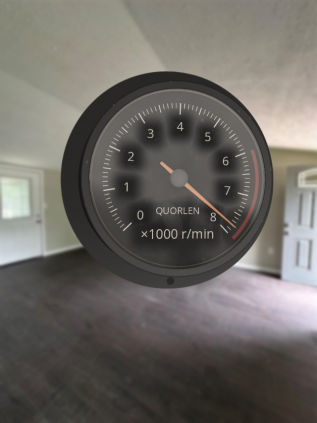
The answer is 7800; rpm
